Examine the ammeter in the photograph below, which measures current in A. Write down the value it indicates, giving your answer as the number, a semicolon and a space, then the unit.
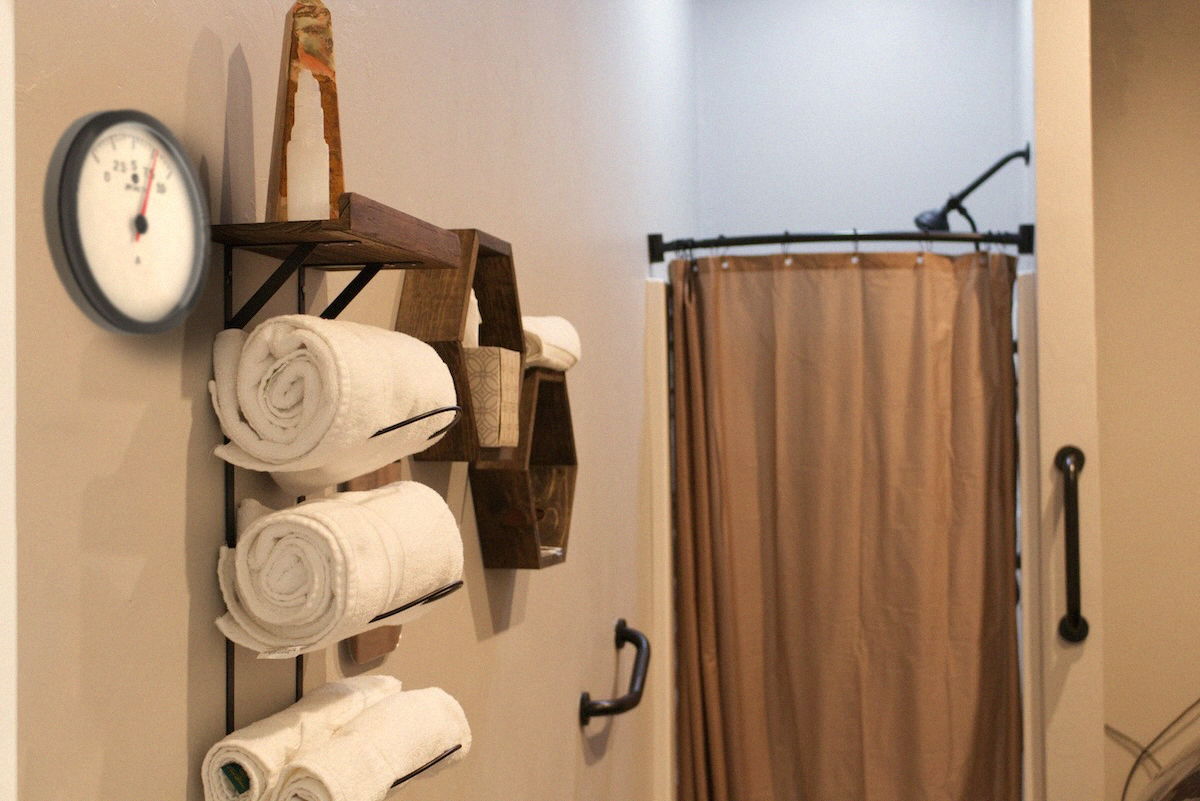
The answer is 7.5; A
